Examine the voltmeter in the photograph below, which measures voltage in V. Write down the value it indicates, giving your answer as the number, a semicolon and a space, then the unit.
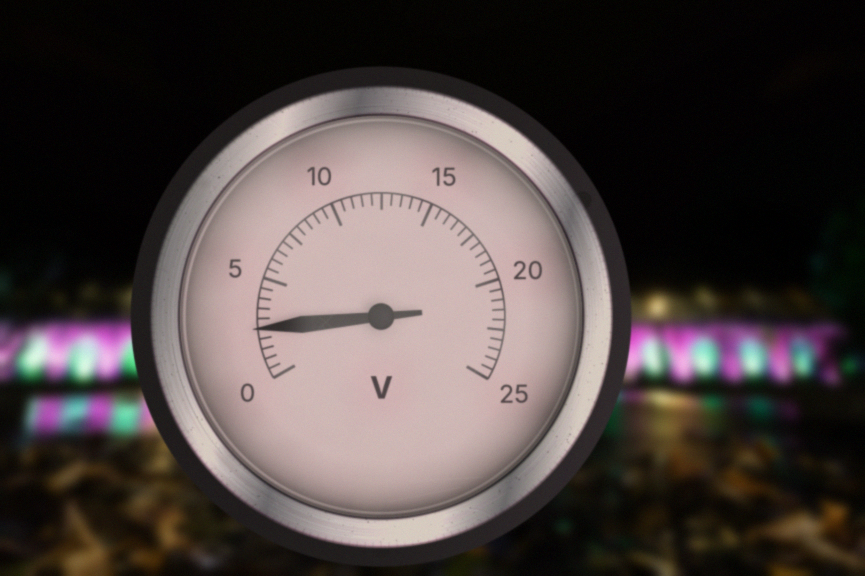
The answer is 2.5; V
